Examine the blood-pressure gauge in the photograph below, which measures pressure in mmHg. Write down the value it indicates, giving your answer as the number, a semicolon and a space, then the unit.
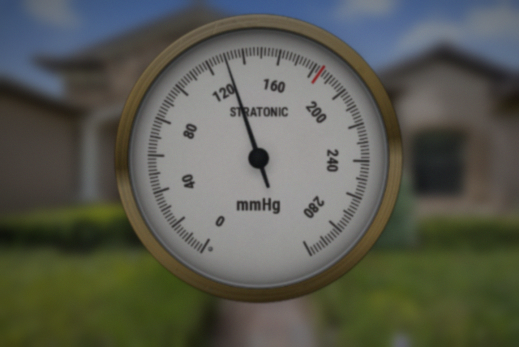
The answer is 130; mmHg
